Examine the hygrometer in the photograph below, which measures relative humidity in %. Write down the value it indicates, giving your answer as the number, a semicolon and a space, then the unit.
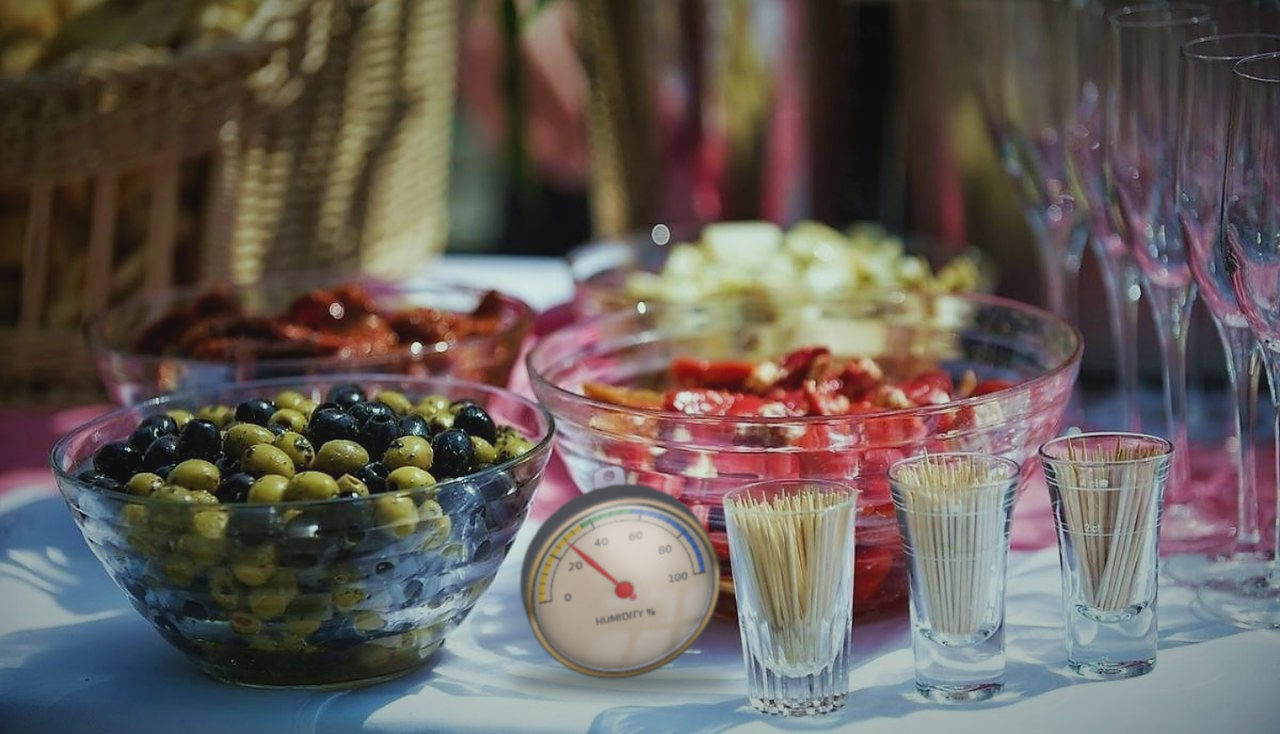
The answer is 28; %
